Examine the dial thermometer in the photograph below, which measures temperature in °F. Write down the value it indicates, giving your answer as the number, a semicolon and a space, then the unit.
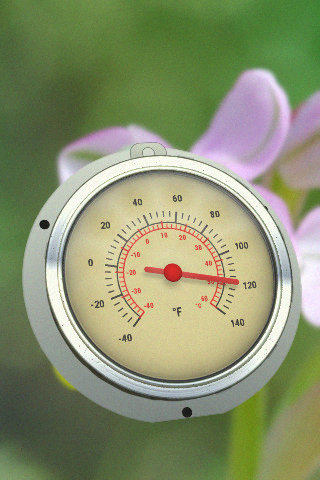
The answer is 120; °F
